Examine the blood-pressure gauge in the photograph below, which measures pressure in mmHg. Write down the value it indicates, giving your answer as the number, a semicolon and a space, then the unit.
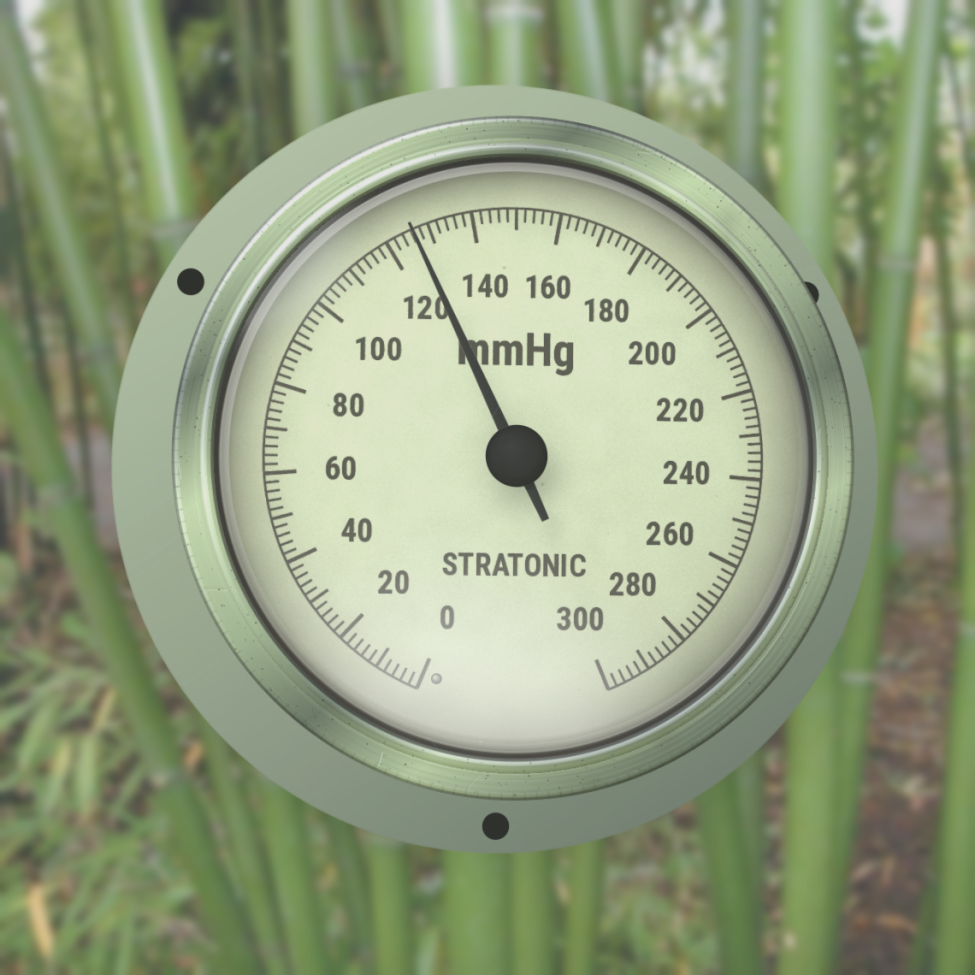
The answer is 126; mmHg
